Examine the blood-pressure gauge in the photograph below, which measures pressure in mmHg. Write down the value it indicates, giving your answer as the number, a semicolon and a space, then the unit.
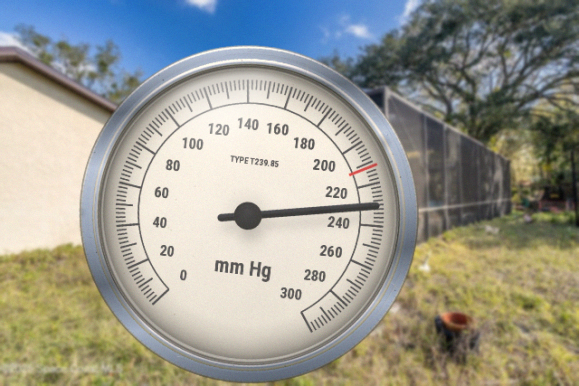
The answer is 230; mmHg
